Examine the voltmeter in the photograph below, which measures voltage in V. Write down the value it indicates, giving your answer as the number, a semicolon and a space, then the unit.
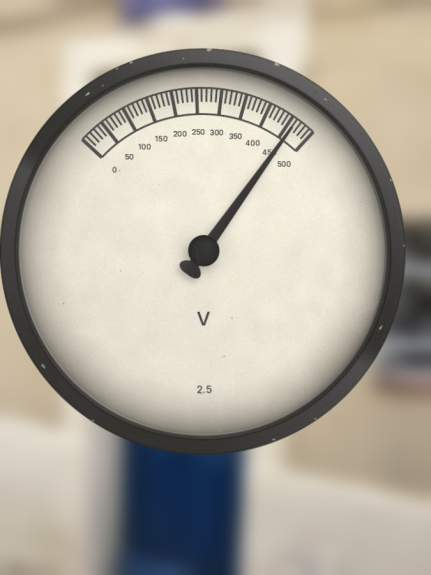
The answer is 460; V
